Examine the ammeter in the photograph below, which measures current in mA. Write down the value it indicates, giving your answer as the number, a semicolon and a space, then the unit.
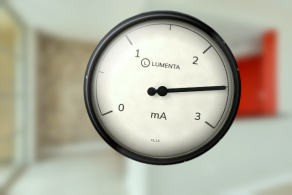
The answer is 2.5; mA
